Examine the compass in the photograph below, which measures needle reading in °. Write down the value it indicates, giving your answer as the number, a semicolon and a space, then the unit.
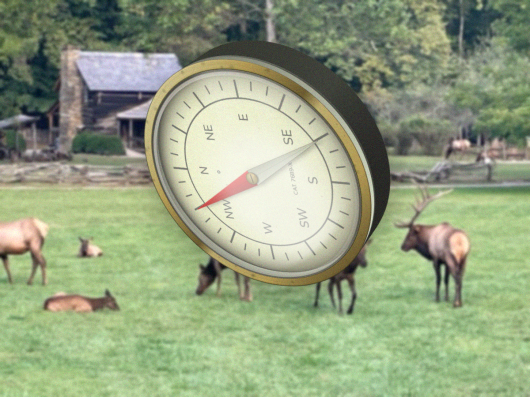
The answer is 330; °
